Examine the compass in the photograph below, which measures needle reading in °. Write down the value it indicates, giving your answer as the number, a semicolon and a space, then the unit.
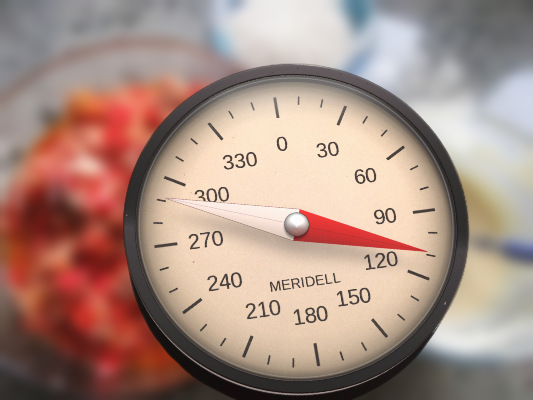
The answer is 110; °
